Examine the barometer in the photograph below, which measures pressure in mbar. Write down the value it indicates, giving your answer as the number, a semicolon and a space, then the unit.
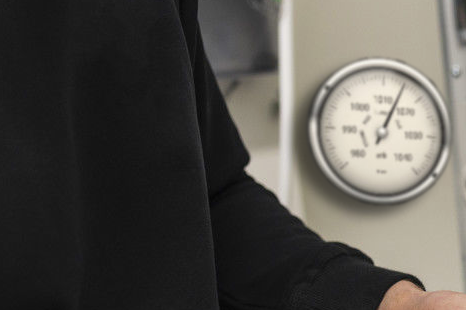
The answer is 1015; mbar
